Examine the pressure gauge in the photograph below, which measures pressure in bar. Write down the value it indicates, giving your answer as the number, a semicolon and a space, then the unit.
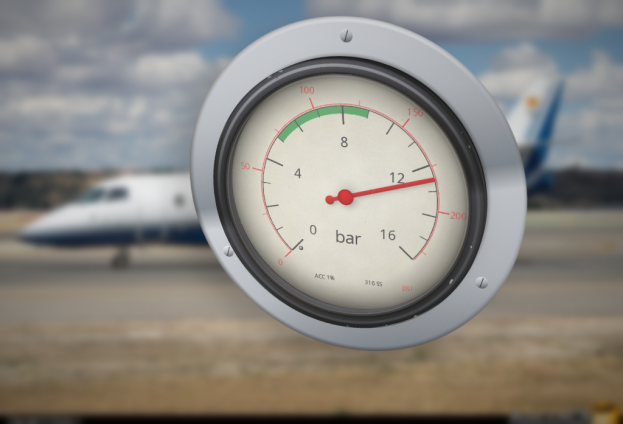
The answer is 12.5; bar
